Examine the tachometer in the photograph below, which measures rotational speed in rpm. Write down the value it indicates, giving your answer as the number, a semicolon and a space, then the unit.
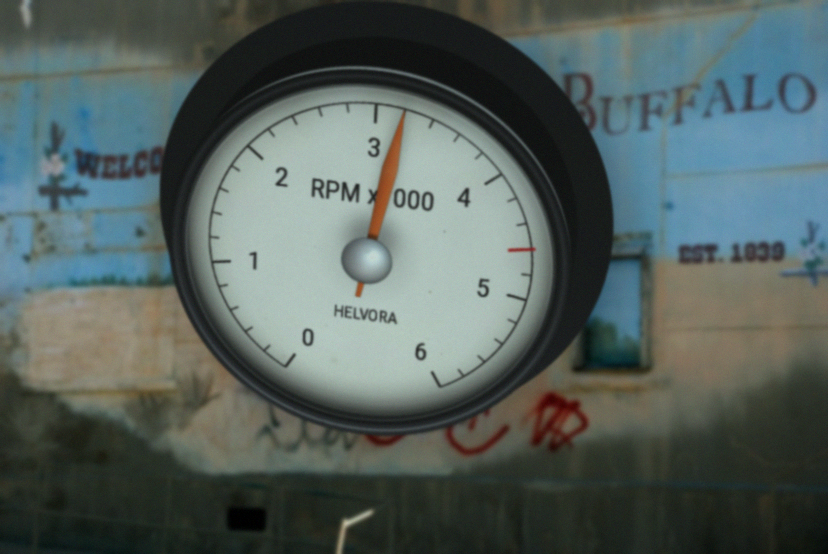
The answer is 3200; rpm
